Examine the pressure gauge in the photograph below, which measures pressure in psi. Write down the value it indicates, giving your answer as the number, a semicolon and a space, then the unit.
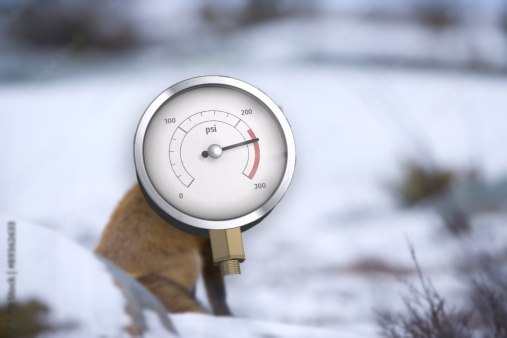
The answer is 240; psi
